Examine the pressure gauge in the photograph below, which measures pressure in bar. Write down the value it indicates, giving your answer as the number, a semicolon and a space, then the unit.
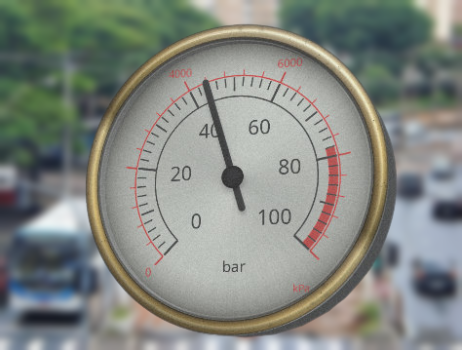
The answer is 44; bar
